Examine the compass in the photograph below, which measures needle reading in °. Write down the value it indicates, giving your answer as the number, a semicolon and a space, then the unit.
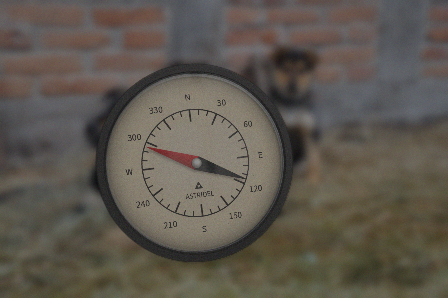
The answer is 295; °
